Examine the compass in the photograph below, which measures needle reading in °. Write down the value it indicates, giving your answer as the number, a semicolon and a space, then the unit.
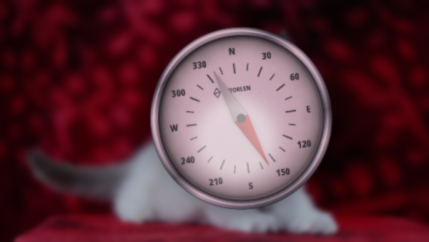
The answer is 157.5; °
